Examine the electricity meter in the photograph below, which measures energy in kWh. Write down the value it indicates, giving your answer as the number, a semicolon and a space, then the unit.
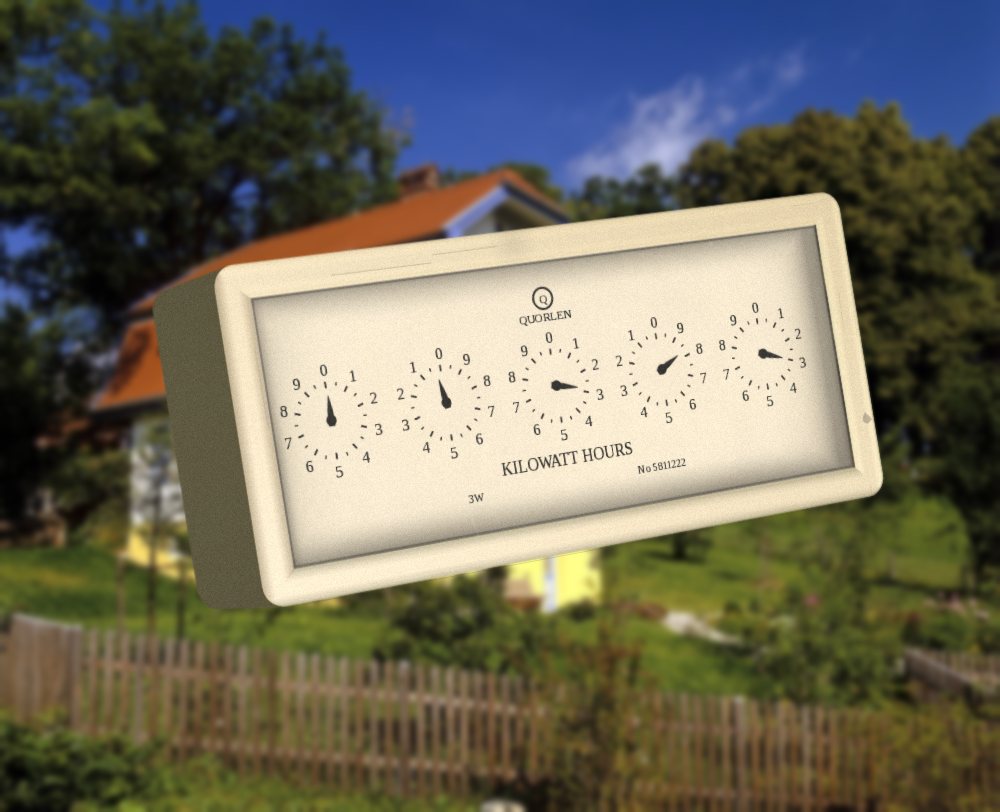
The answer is 283; kWh
